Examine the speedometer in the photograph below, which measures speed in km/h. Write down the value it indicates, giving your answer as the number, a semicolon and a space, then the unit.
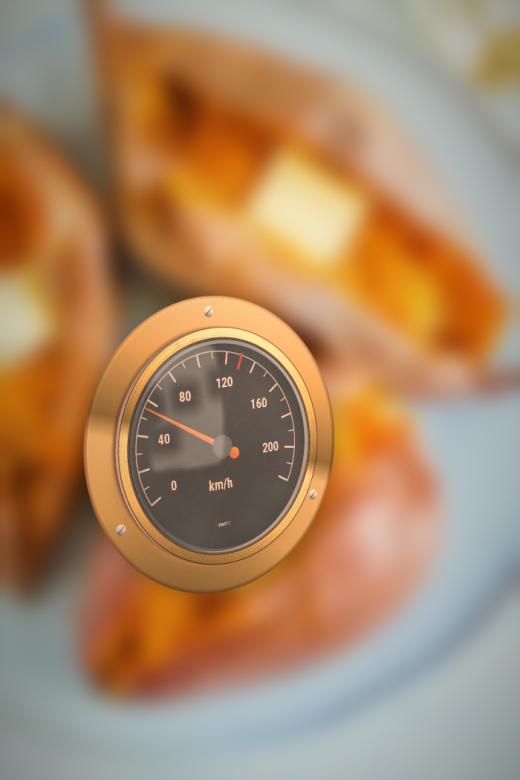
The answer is 55; km/h
